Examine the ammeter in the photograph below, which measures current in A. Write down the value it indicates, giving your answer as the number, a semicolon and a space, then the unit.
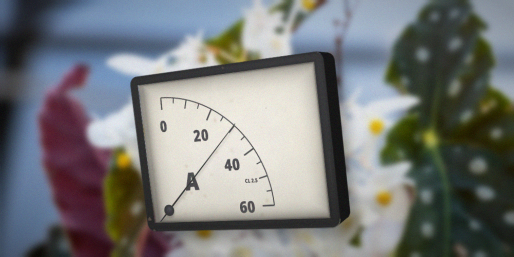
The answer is 30; A
